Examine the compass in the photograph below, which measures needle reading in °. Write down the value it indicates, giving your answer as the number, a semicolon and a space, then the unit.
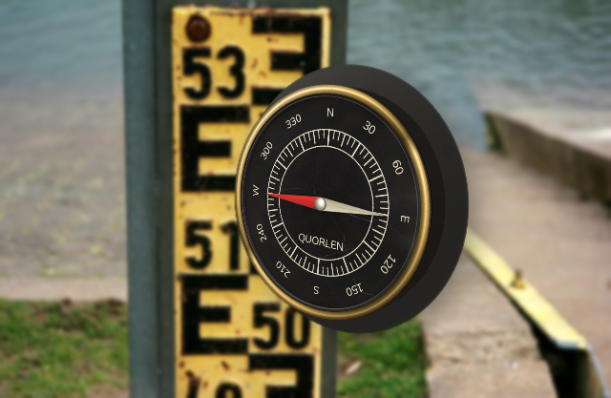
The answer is 270; °
